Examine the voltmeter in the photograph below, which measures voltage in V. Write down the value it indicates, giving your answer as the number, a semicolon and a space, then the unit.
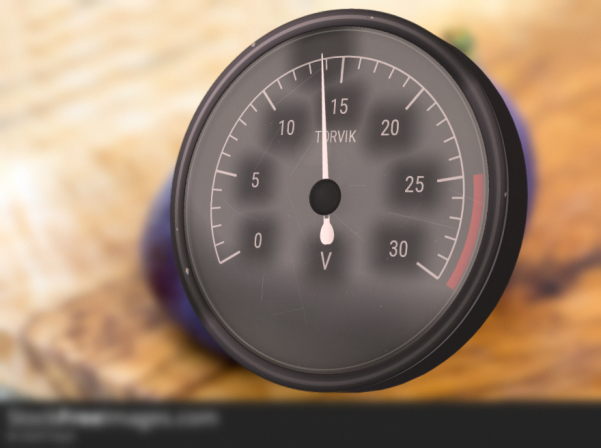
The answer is 14; V
